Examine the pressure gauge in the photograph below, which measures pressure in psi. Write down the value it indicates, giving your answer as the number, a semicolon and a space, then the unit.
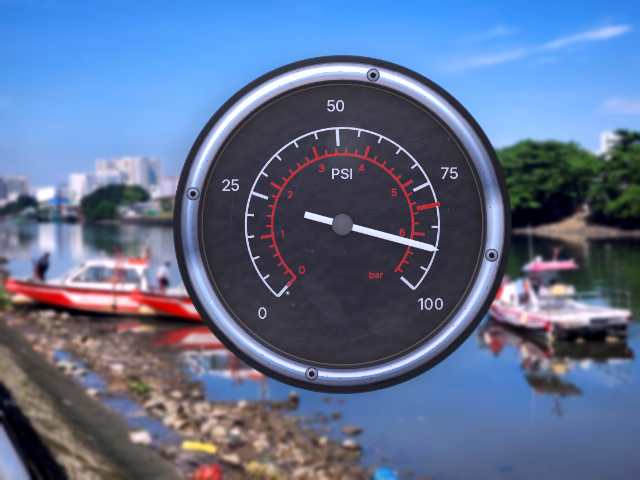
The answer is 90; psi
